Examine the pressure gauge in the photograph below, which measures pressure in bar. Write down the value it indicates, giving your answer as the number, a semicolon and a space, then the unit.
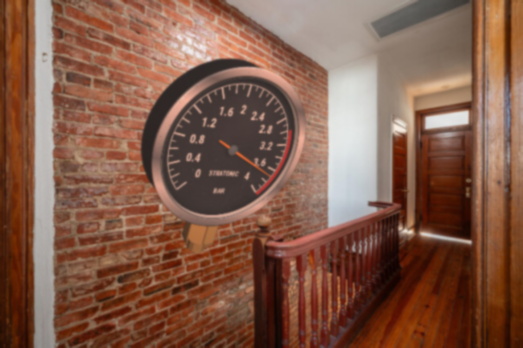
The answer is 3.7; bar
